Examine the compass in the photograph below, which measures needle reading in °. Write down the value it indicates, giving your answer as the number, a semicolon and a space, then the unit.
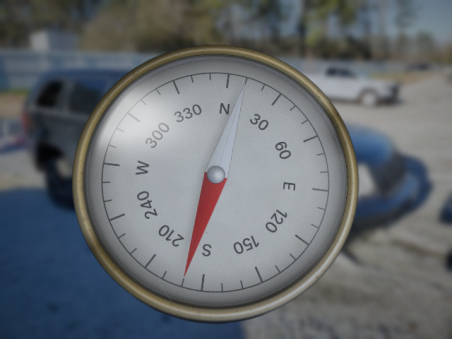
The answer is 190; °
